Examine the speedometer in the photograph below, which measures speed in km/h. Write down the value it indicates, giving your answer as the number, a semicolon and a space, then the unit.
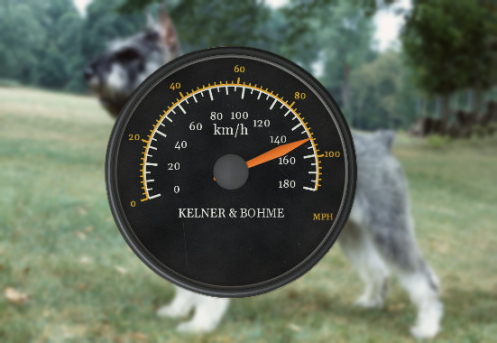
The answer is 150; km/h
